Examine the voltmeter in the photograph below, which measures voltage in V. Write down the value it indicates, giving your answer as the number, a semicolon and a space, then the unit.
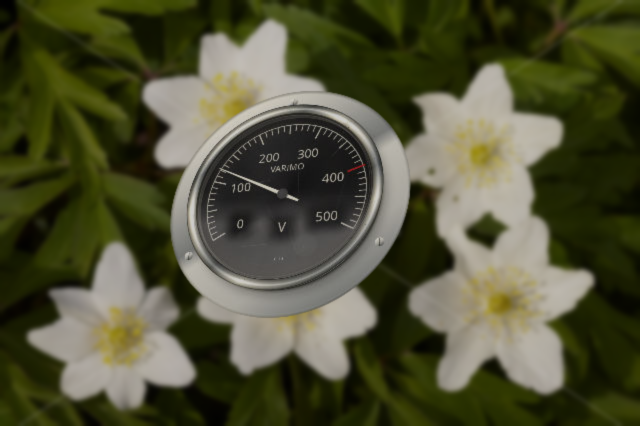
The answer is 120; V
